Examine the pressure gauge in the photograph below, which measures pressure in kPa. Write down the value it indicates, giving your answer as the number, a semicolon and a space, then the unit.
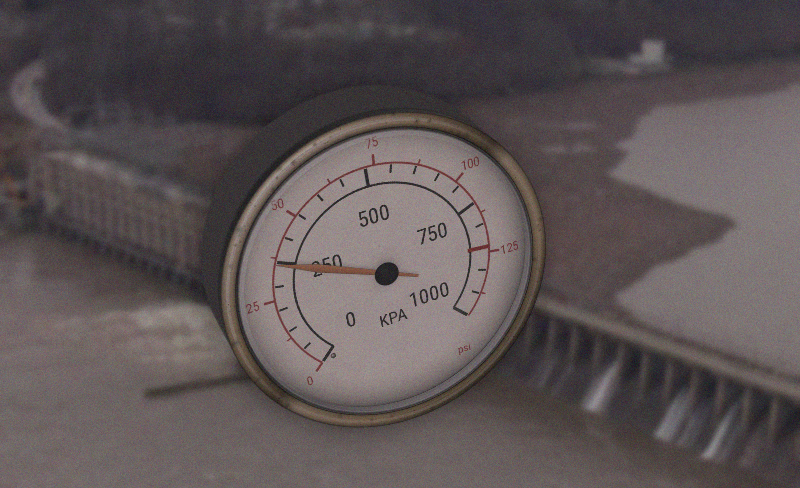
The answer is 250; kPa
